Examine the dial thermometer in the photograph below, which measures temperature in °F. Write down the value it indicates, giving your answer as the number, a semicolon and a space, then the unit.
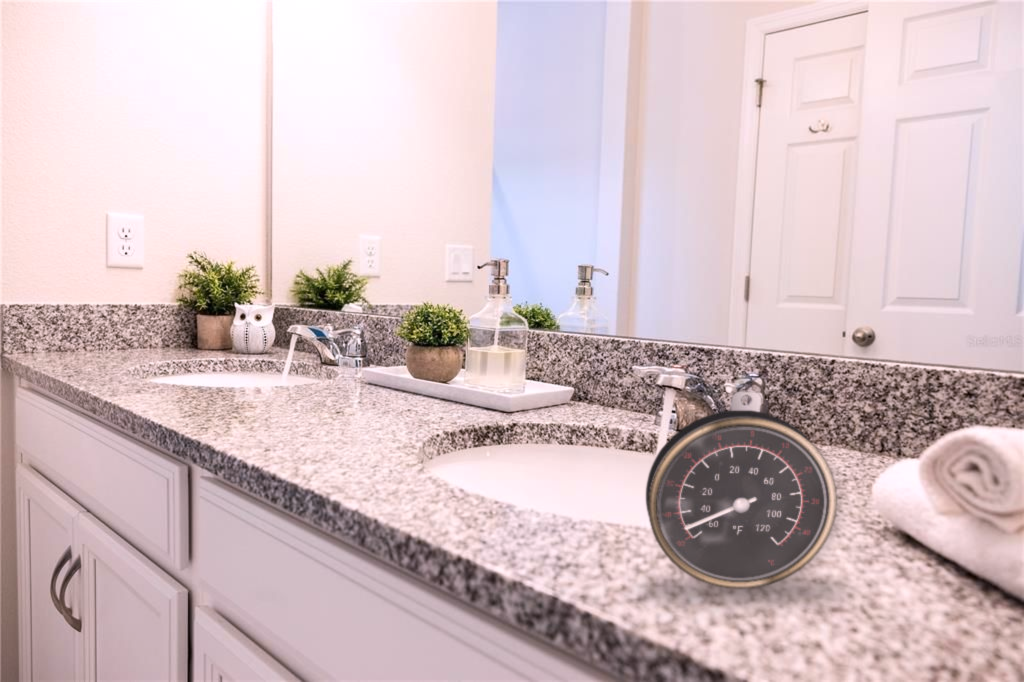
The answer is -50; °F
